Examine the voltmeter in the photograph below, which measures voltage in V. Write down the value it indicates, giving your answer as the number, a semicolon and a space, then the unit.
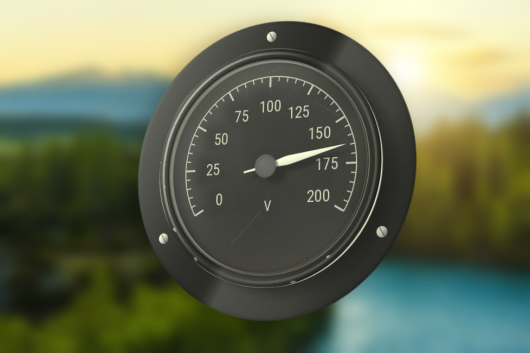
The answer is 165; V
